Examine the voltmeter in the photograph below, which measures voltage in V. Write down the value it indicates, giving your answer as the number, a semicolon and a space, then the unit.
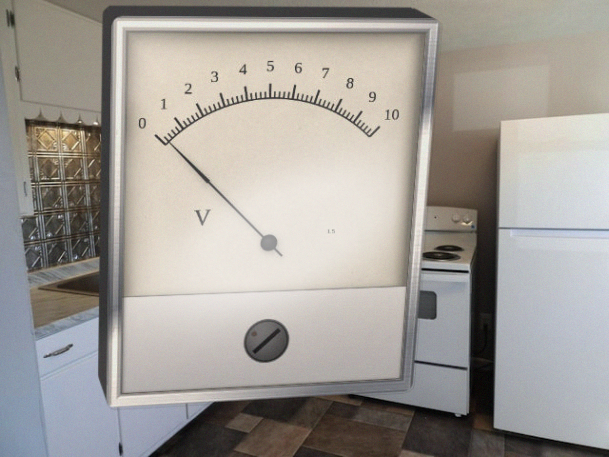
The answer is 0.2; V
